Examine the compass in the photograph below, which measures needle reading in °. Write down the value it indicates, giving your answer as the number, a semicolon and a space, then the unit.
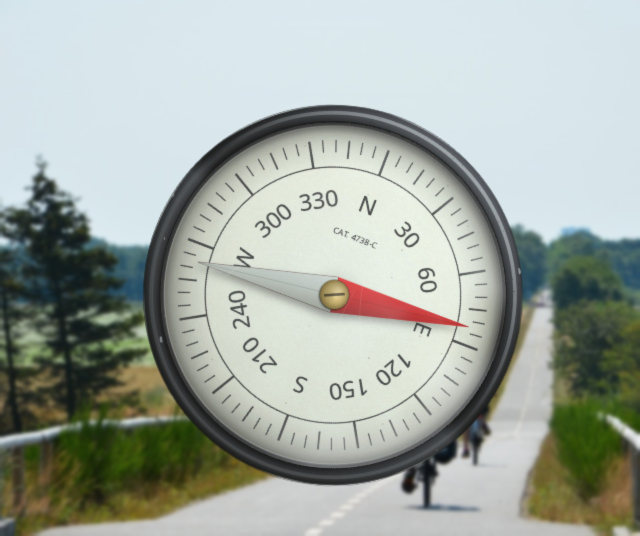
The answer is 82.5; °
